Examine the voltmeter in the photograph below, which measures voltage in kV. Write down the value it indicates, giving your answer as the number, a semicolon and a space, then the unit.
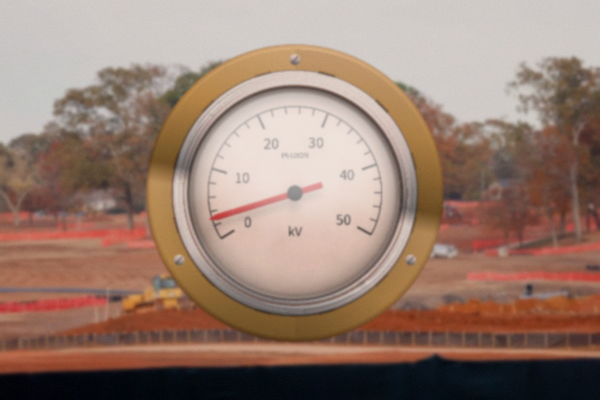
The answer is 3; kV
